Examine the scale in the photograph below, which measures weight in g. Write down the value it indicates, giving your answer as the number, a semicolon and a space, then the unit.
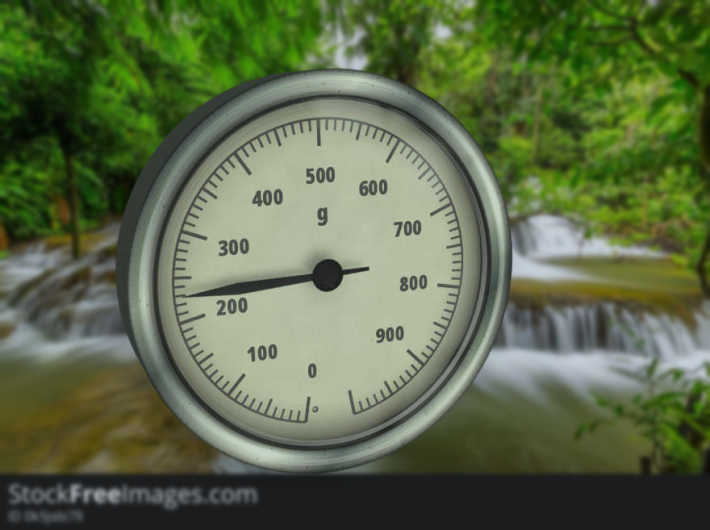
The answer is 230; g
